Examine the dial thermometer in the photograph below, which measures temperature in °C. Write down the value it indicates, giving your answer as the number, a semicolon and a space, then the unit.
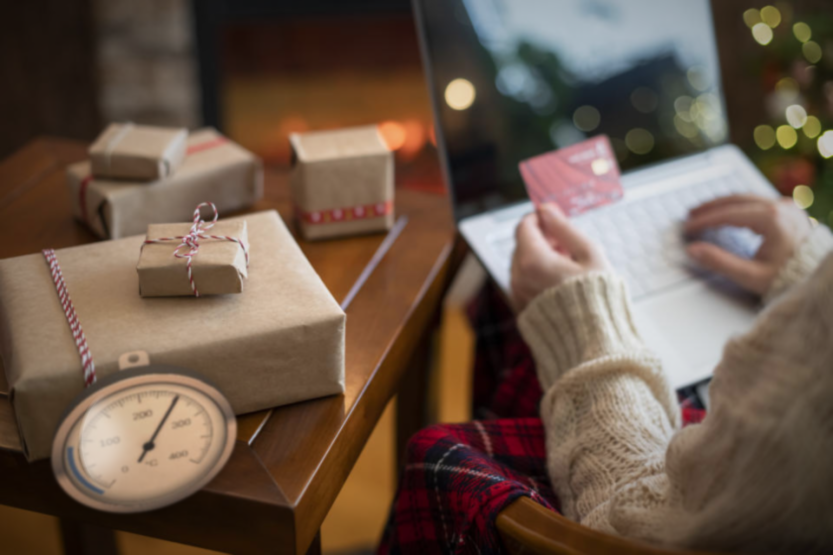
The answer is 250; °C
